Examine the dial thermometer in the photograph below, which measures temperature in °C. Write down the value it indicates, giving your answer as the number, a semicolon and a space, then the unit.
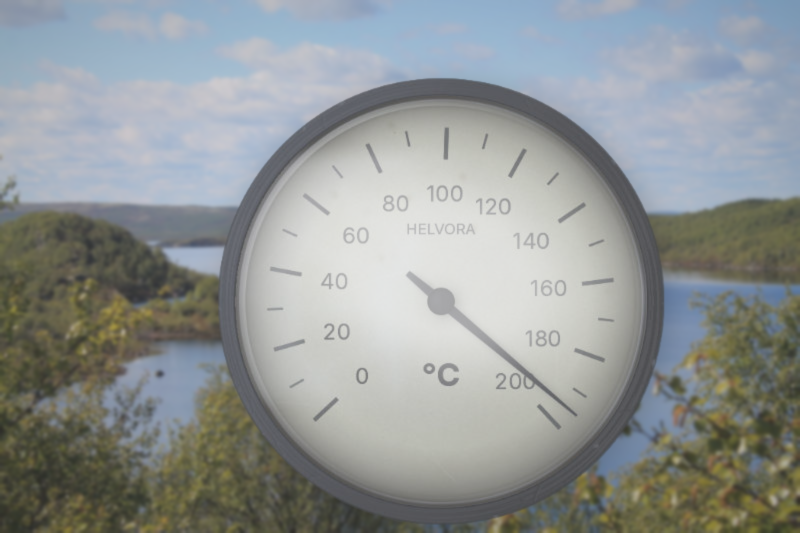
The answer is 195; °C
